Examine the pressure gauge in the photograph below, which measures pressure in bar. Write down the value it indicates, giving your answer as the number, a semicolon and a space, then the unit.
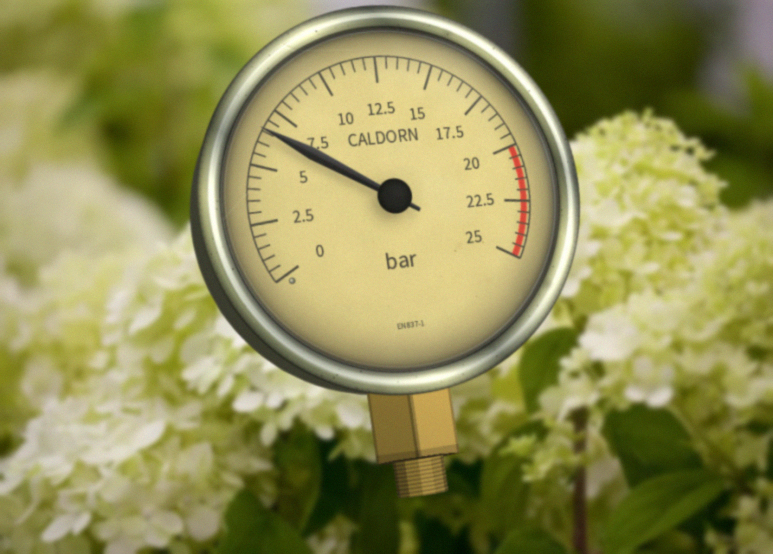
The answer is 6.5; bar
